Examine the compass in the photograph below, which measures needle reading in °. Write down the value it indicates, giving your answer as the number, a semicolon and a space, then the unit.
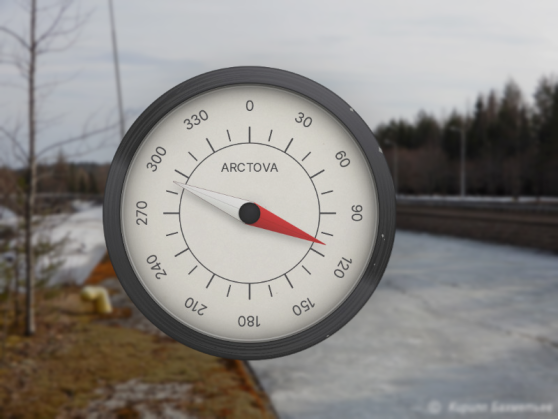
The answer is 112.5; °
